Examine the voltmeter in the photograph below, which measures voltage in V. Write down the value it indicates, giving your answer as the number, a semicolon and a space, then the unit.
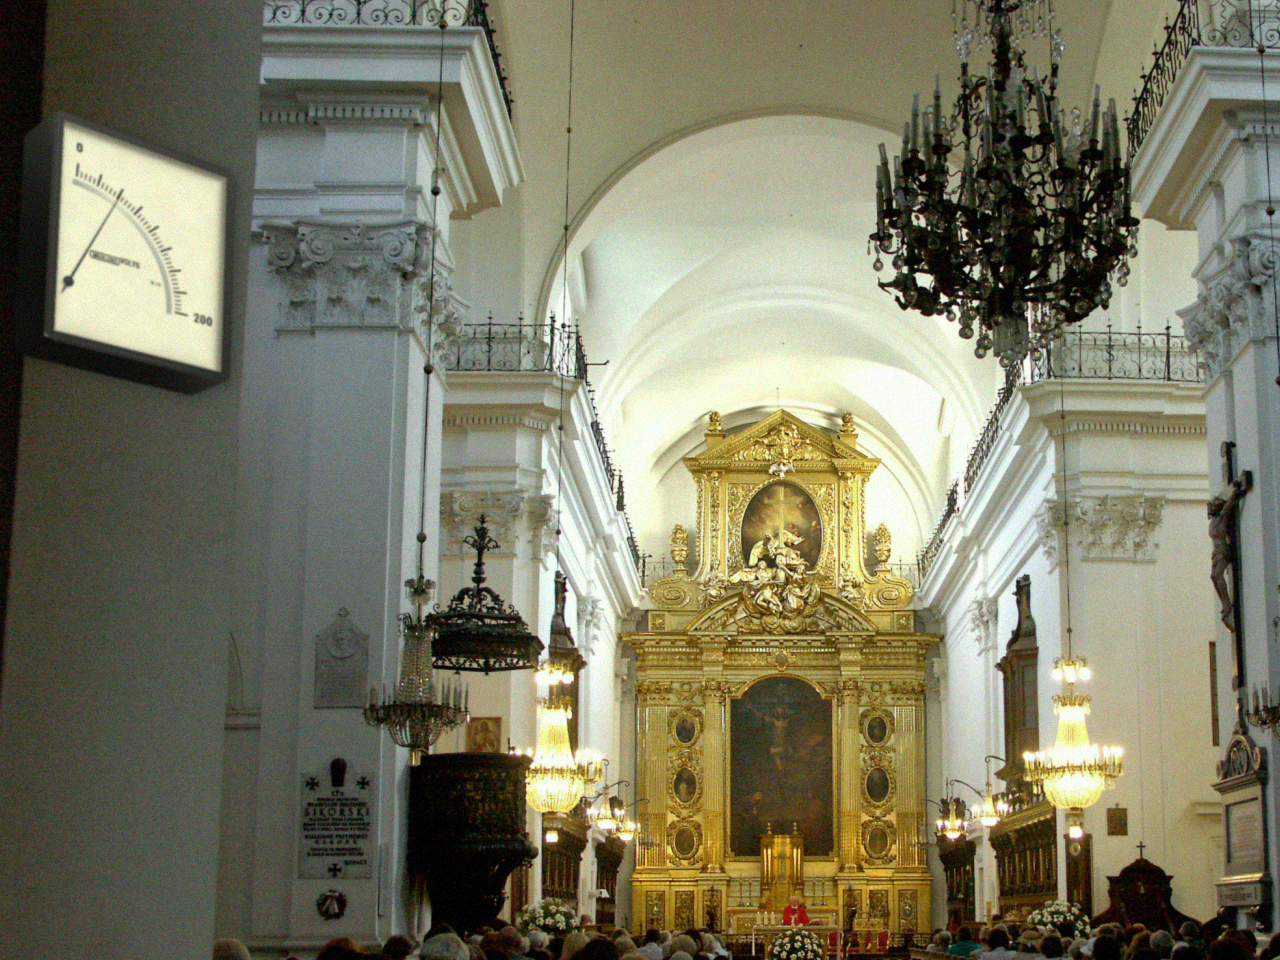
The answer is 50; V
